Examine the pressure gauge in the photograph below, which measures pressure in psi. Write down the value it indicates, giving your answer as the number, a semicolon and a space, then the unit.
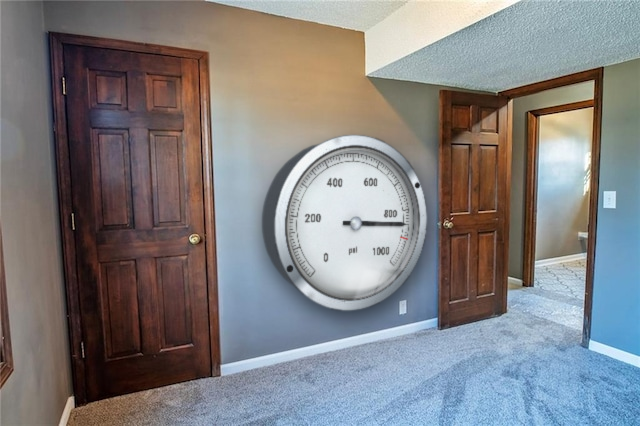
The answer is 850; psi
